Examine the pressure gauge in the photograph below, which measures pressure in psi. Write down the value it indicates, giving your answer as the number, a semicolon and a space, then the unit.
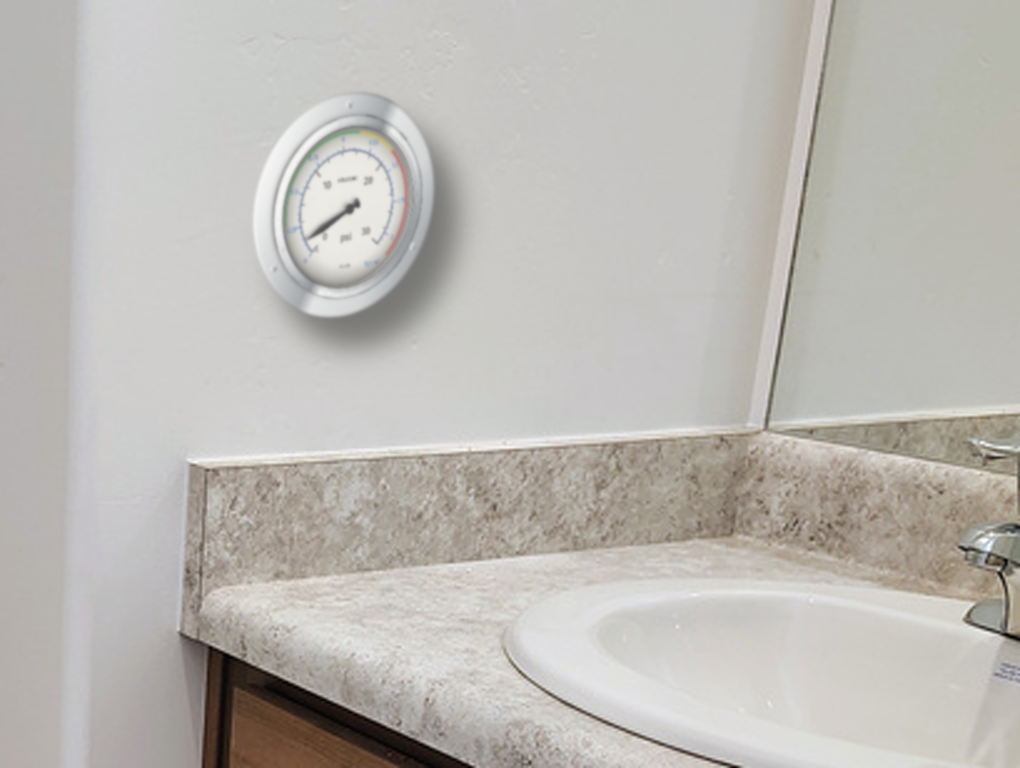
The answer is 2; psi
